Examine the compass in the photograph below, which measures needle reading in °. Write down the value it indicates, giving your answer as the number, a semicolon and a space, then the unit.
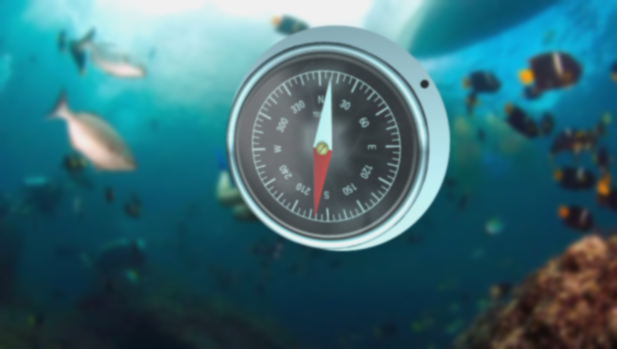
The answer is 190; °
